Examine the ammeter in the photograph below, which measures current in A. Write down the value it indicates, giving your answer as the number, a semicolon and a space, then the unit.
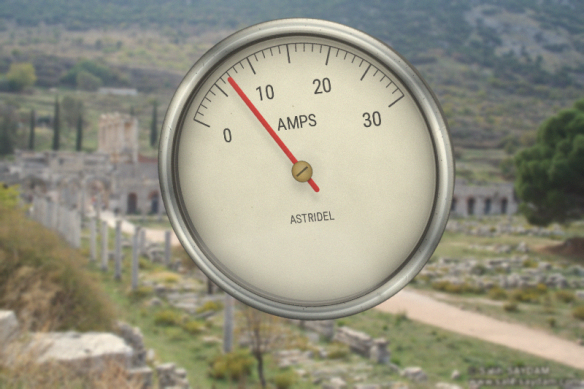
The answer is 7; A
